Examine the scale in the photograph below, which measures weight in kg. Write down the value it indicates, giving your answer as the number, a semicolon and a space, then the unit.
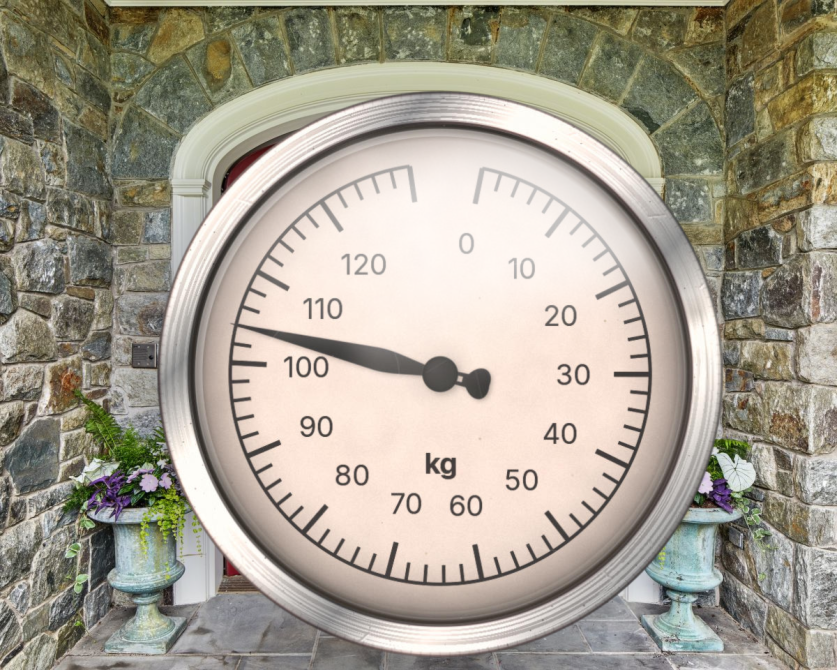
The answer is 104; kg
